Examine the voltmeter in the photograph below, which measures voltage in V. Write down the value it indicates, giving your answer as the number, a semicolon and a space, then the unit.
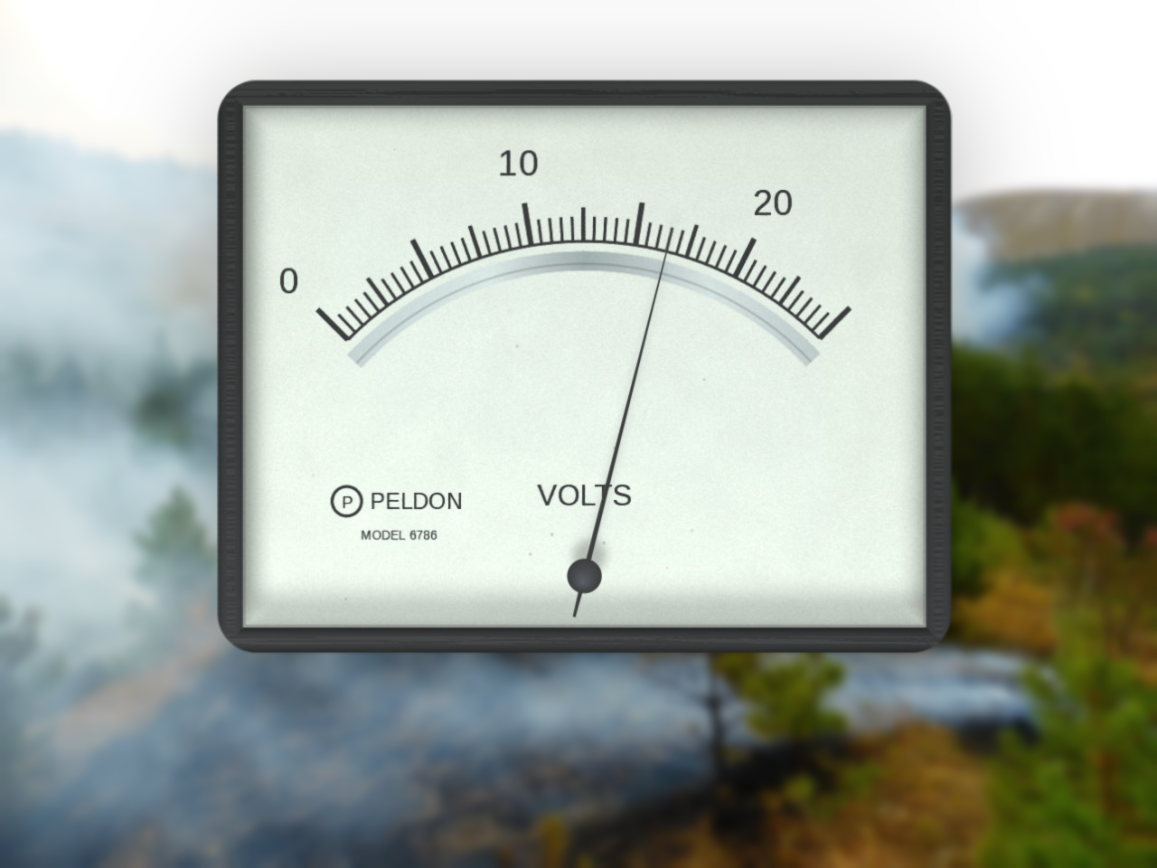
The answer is 16.5; V
